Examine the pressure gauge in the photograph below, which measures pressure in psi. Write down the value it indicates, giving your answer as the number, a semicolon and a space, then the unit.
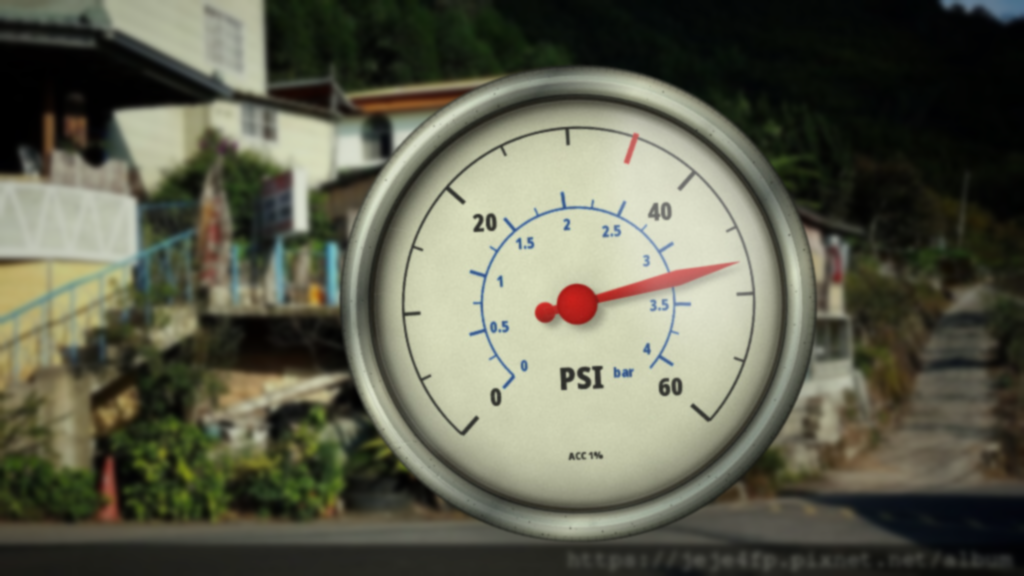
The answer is 47.5; psi
